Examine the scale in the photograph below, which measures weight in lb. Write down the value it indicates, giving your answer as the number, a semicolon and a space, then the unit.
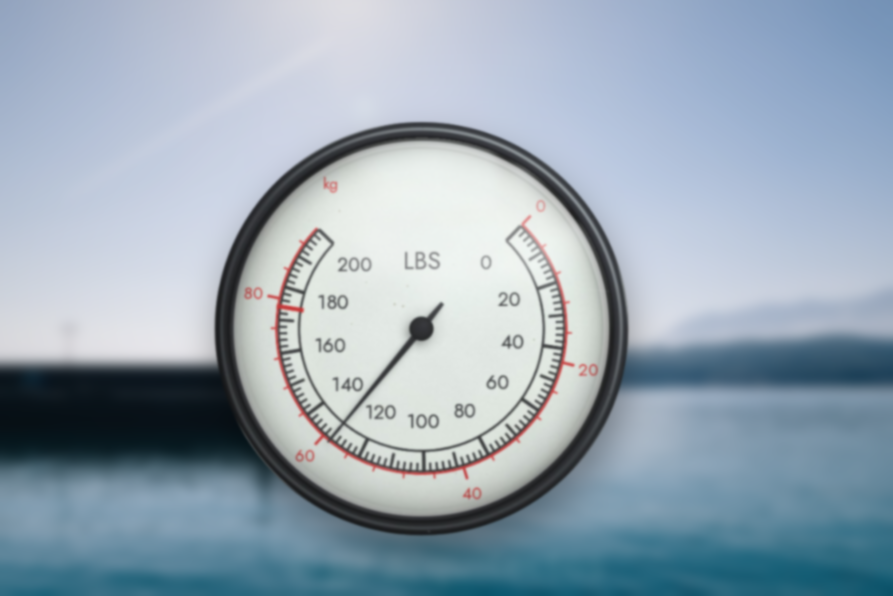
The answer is 130; lb
